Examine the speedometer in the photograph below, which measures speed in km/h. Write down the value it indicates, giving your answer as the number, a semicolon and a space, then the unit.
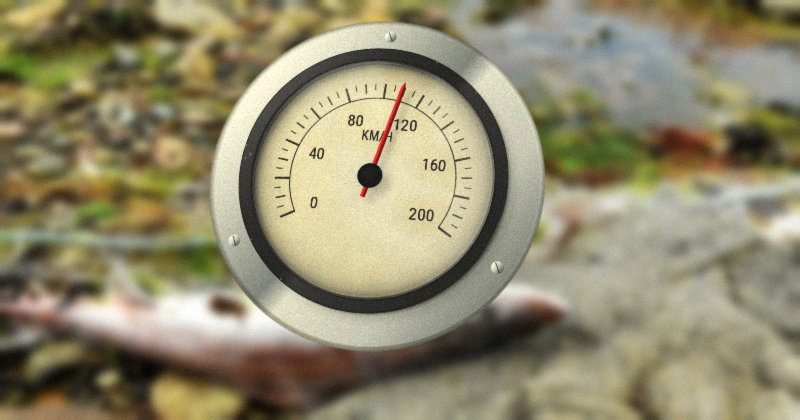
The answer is 110; km/h
